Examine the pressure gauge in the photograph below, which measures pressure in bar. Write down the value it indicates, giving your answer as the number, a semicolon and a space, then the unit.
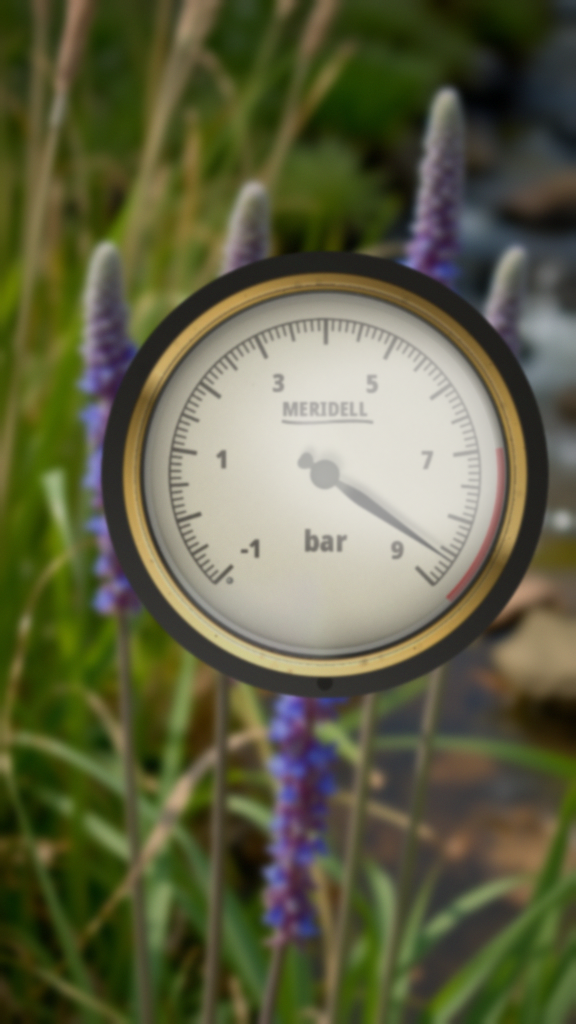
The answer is 8.6; bar
